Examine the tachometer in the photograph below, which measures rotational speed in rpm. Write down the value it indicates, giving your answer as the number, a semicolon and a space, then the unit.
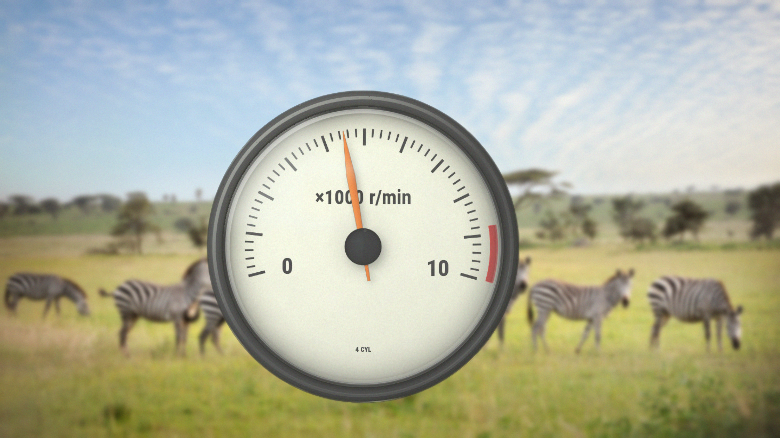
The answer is 4500; rpm
